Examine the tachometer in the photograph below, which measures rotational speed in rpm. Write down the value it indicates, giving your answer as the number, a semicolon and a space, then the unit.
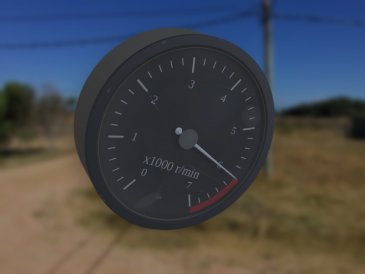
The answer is 6000; rpm
